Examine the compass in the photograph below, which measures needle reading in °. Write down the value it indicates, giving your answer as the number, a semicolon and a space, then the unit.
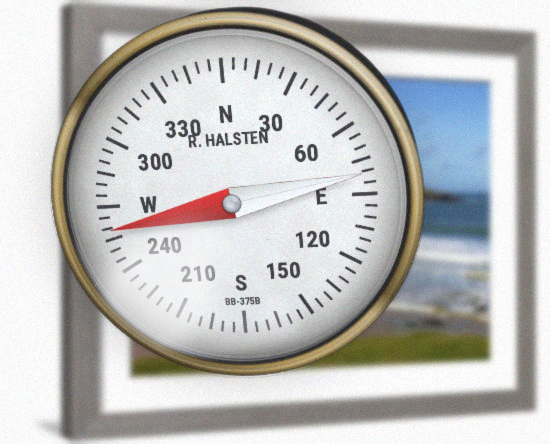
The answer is 260; °
